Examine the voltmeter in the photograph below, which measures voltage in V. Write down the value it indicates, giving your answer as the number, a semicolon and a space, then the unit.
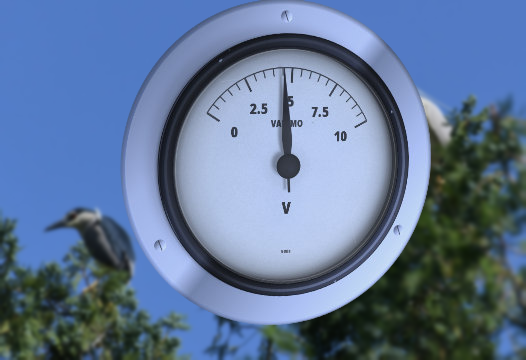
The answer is 4.5; V
